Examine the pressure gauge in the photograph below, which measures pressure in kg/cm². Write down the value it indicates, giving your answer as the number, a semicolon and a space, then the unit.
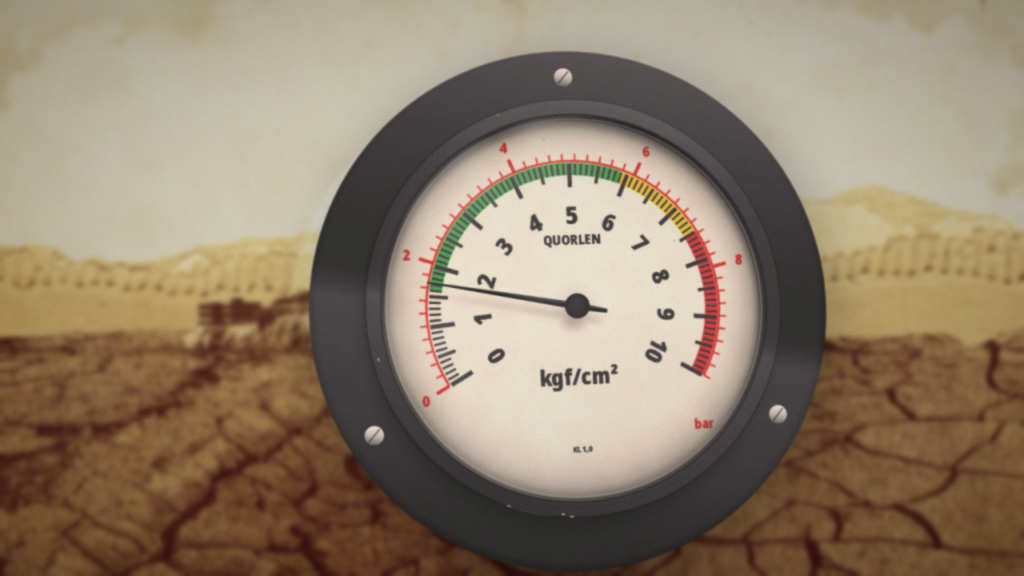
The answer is 1.7; kg/cm²
